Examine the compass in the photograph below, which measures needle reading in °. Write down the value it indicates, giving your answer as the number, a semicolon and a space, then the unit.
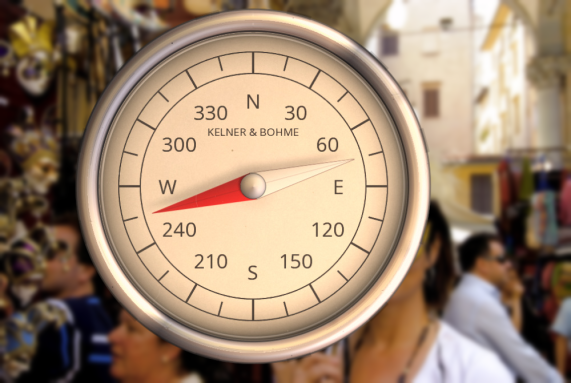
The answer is 255; °
